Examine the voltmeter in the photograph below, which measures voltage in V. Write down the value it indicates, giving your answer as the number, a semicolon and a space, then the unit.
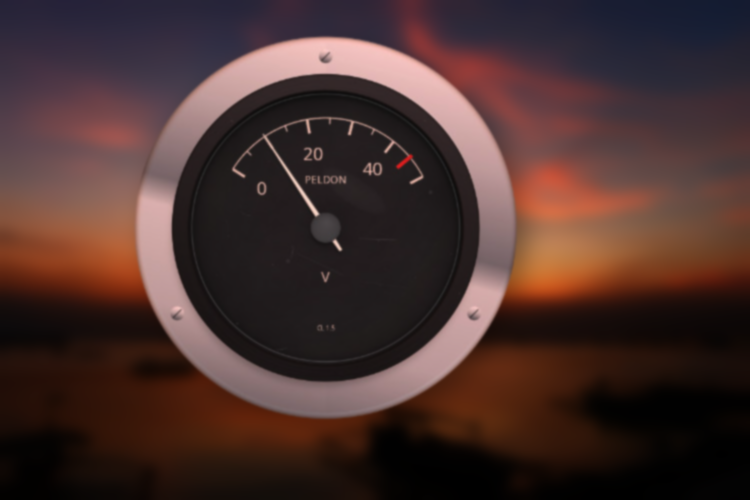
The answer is 10; V
